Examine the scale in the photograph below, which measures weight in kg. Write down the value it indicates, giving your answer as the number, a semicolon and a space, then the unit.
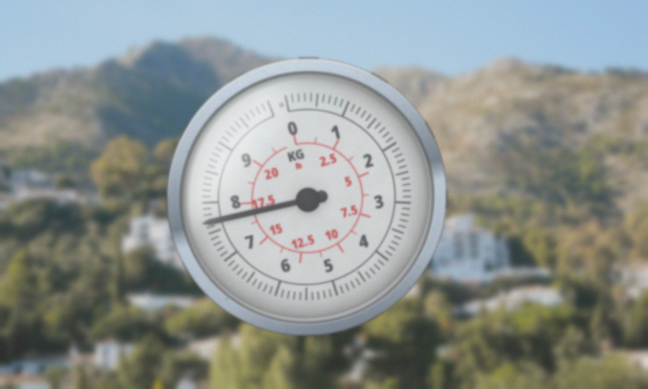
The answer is 7.7; kg
